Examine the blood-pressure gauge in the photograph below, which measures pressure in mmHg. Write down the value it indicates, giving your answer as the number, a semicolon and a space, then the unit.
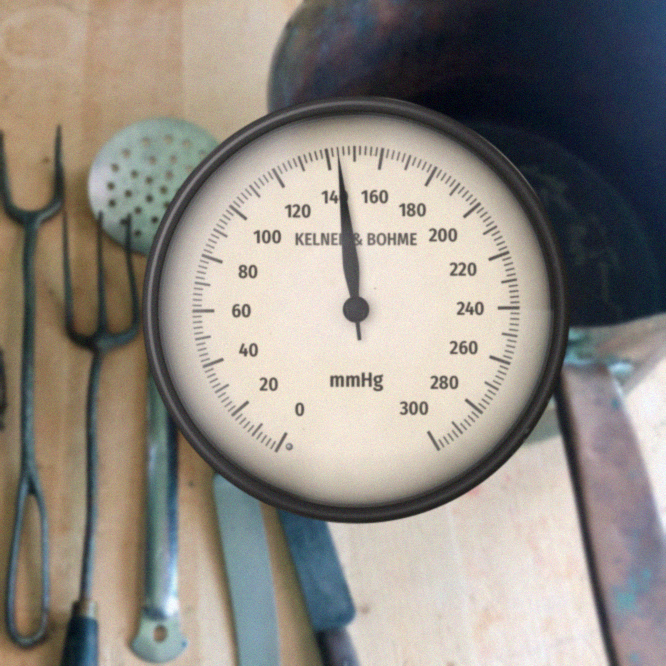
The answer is 144; mmHg
